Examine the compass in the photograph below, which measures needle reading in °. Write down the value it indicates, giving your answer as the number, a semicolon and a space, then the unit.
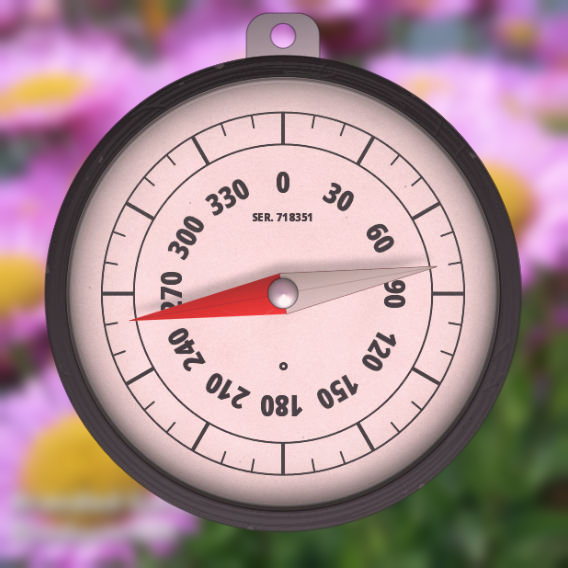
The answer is 260; °
